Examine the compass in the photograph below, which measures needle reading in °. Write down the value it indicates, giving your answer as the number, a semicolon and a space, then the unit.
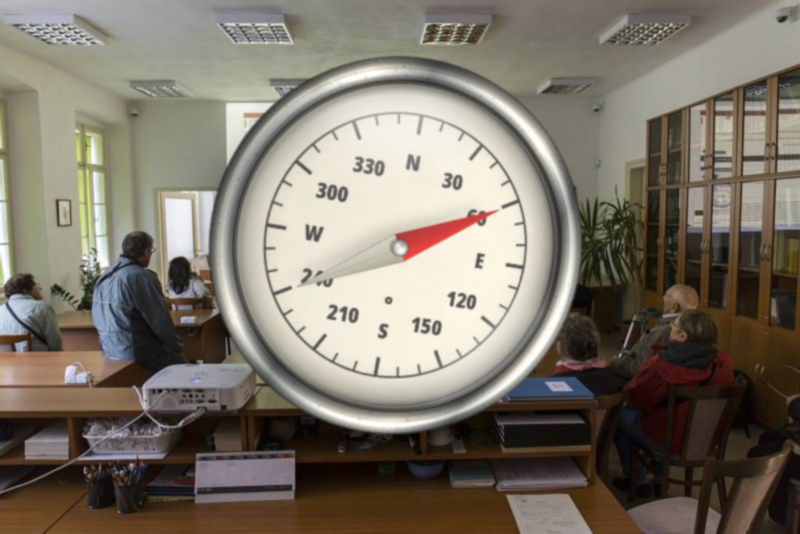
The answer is 60; °
